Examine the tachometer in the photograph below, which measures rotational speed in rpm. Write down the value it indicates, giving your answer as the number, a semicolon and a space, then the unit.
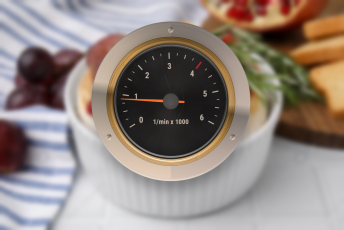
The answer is 875; rpm
